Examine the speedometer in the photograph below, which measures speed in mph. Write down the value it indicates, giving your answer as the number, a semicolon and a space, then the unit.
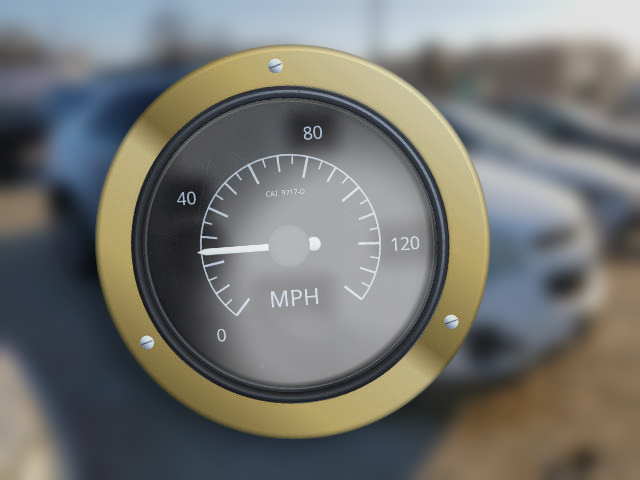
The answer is 25; mph
